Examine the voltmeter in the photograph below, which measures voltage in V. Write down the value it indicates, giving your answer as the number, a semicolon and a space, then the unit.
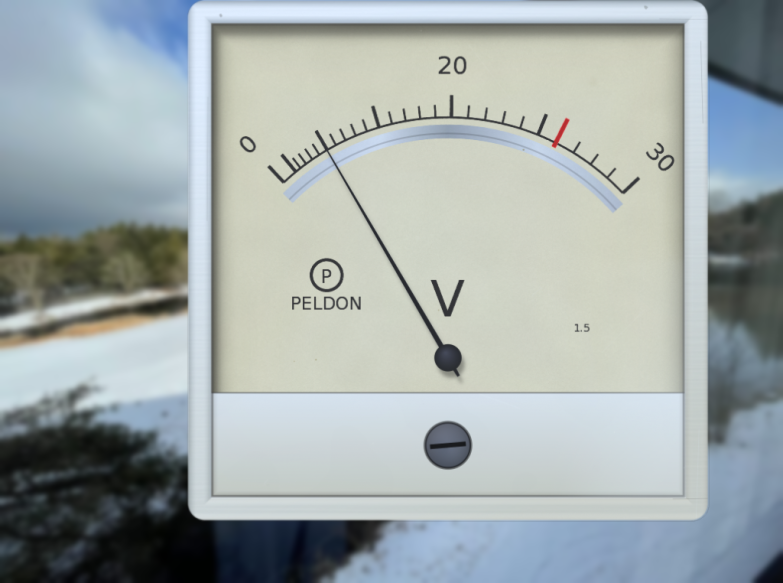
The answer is 10; V
